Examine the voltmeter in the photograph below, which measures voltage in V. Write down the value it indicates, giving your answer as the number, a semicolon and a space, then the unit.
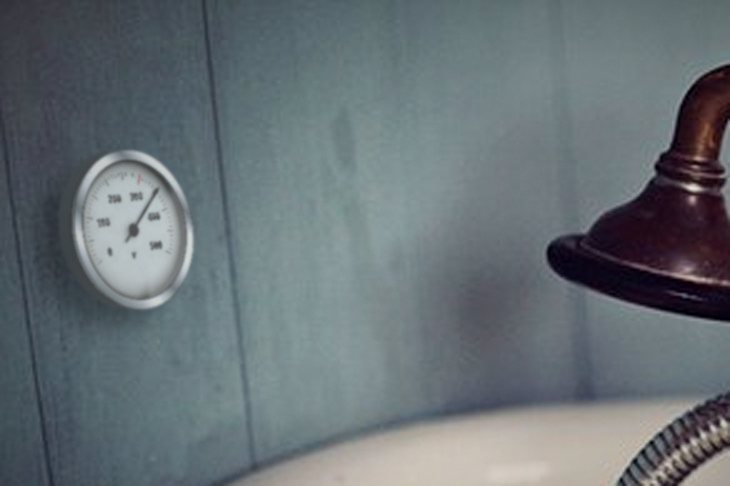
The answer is 350; V
